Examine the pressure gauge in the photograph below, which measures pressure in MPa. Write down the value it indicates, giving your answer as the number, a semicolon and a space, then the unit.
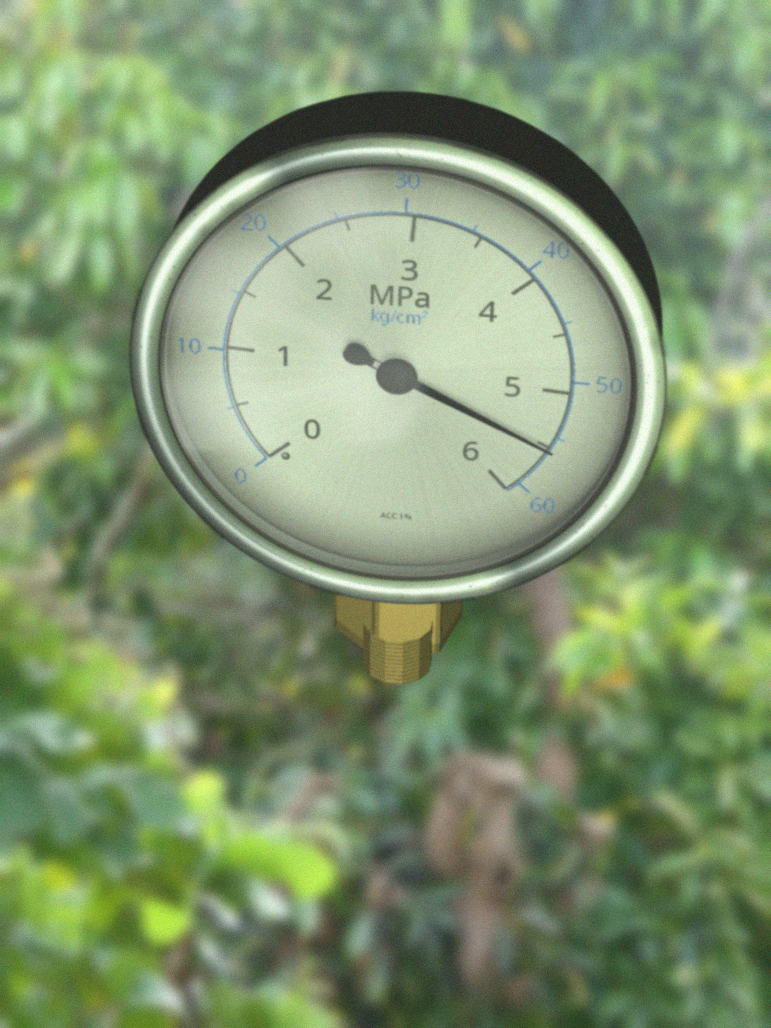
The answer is 5.5; MPa
